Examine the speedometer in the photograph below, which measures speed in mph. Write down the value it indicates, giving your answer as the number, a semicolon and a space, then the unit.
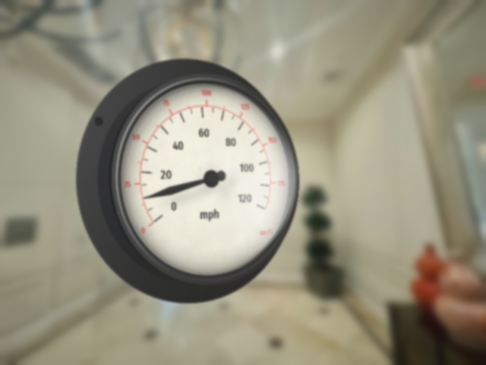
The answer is 10; mph
